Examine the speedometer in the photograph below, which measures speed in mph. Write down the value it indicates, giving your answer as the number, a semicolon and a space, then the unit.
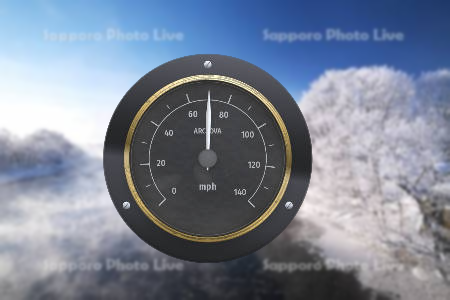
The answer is 70; mph
